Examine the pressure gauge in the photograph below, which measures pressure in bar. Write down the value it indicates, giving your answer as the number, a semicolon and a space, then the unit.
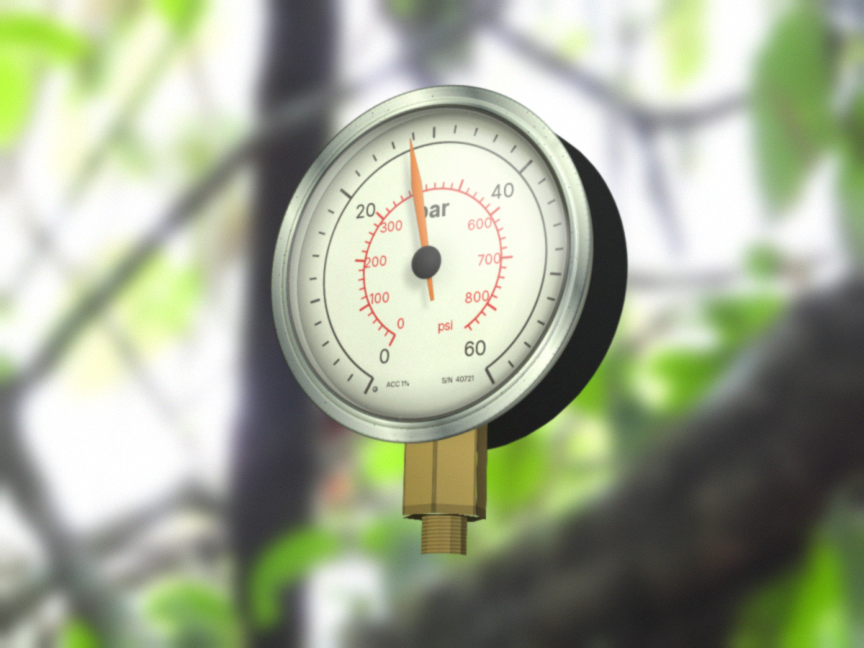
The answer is 28; bar
